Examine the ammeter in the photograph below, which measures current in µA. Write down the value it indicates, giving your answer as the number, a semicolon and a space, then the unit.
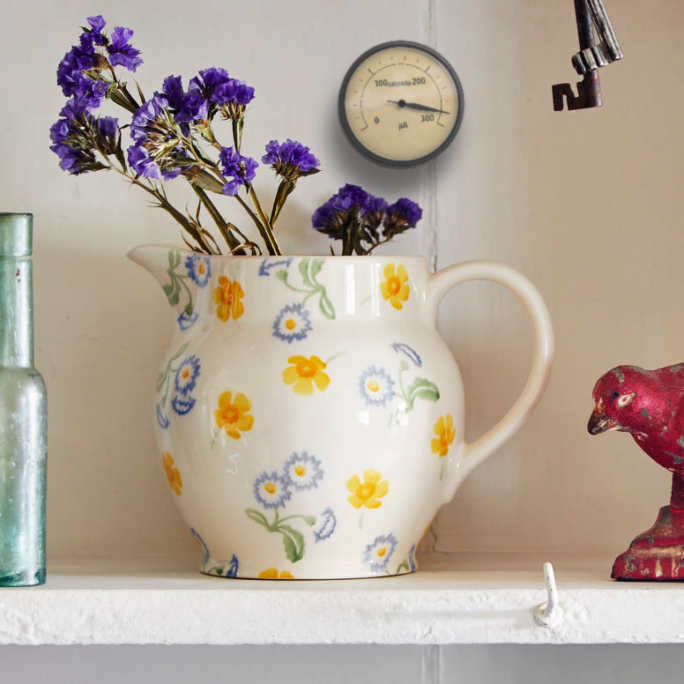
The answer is 280; µA
